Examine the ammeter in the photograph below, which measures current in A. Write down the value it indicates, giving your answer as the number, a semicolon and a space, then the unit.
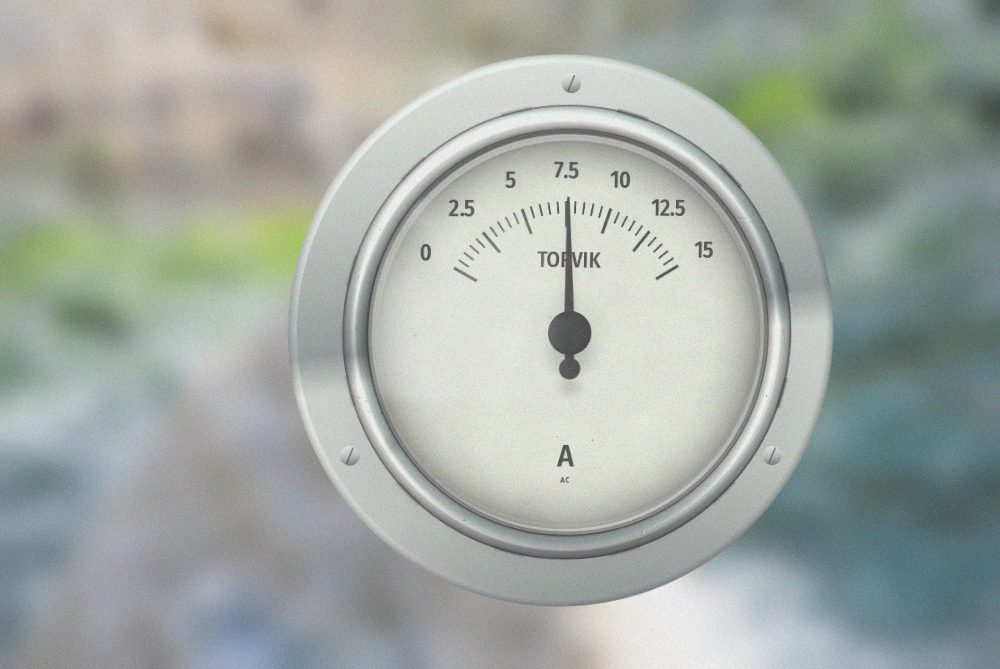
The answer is 7.5; A
